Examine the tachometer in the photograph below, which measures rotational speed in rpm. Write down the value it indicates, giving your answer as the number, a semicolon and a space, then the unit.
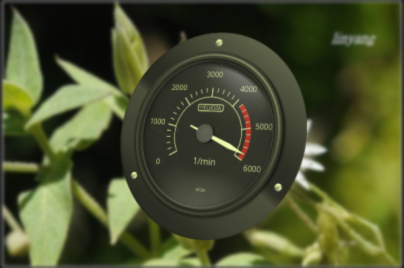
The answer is 5800; rpm
